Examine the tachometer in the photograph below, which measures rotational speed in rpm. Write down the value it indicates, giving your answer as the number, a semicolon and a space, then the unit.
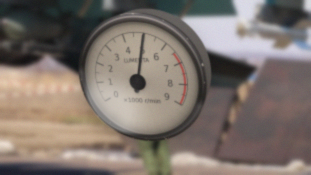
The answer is 5000; rpm
